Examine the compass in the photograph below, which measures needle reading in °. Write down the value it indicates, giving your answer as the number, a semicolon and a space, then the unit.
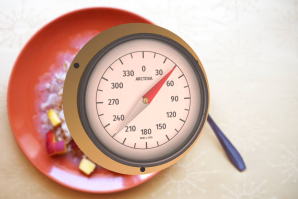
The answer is 45; °
